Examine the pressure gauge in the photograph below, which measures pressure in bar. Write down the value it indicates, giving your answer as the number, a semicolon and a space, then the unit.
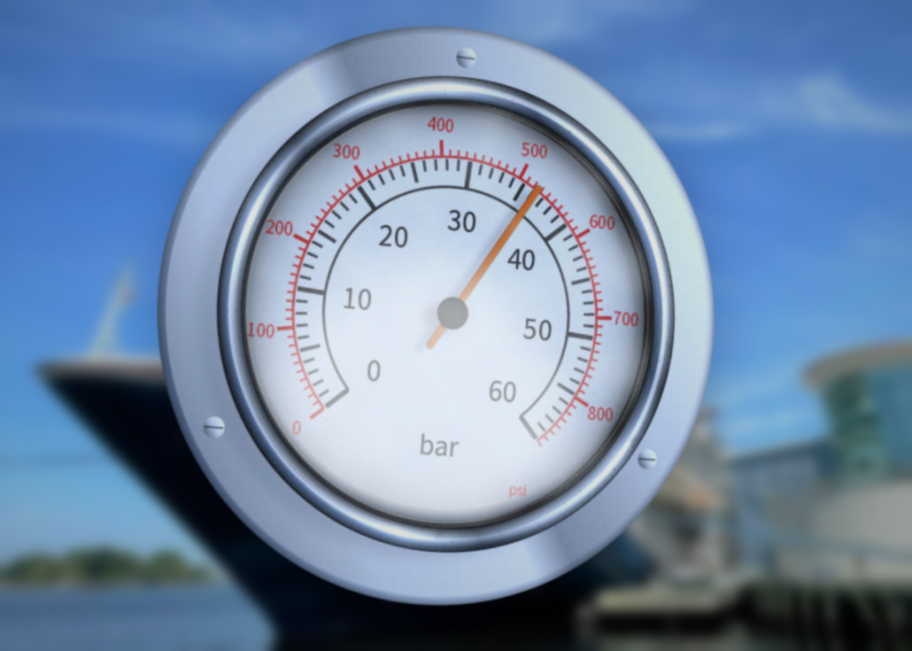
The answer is 36; bar
